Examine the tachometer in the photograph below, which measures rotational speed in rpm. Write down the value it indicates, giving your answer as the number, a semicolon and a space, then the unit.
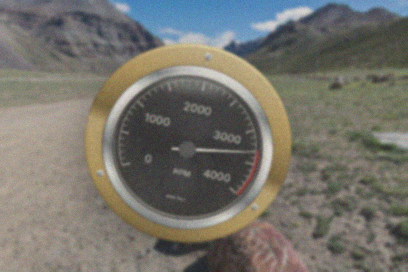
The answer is 3300; rpm
